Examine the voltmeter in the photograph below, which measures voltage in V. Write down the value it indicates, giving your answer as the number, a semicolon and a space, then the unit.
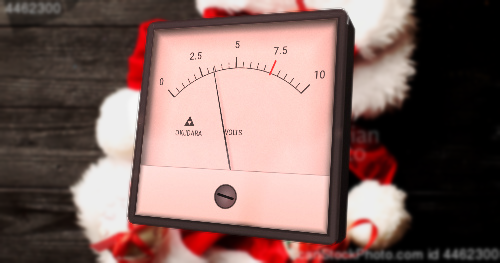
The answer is 3.5; V
